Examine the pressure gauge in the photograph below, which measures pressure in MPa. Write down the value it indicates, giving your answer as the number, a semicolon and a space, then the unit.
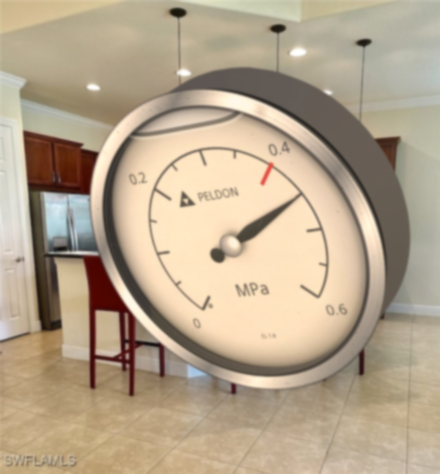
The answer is 0.45; MPa
